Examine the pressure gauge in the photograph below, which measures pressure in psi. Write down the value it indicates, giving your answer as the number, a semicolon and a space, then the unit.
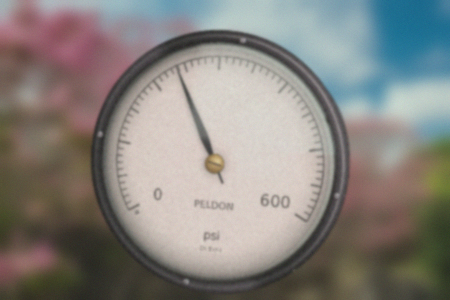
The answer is 240; psi
